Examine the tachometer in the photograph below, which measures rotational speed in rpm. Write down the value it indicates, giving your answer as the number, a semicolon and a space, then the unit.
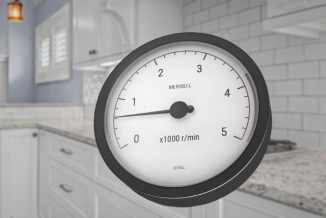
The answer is 600; rpm
